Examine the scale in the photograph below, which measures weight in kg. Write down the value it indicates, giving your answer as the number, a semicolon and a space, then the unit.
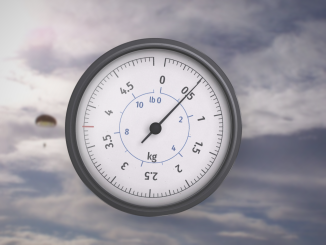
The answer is 0.5; kg
